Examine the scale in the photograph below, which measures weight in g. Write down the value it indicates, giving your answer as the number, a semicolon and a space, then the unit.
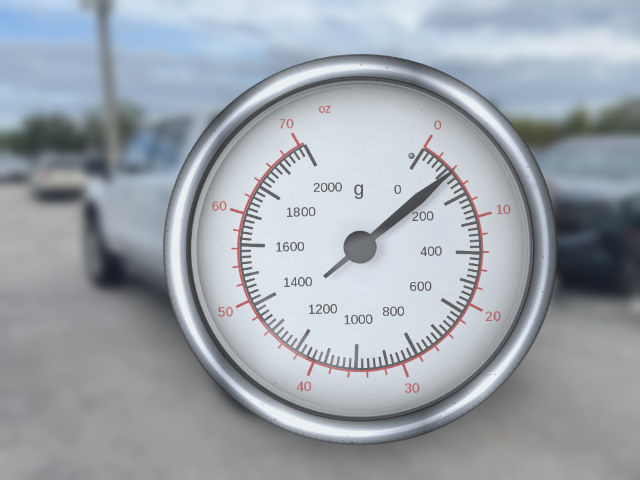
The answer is 120; g
